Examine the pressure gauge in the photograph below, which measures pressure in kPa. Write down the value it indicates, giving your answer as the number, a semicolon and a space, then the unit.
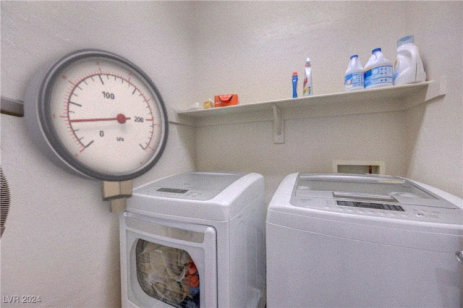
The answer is 30; kPa
